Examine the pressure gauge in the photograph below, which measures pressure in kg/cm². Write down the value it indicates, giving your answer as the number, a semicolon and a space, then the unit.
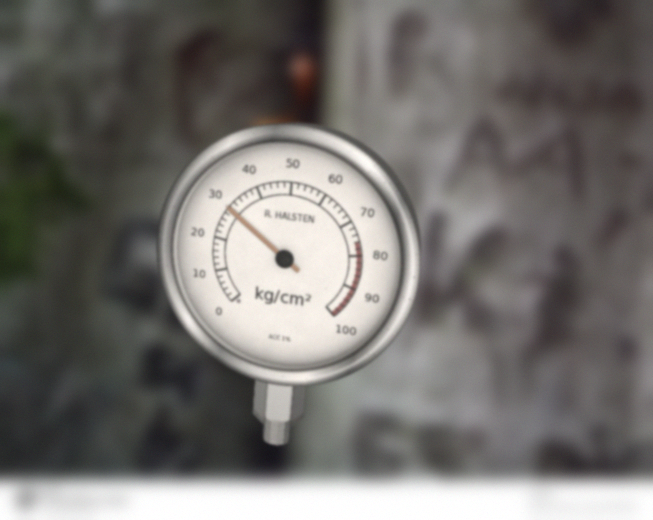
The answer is 30; kg/cm²
